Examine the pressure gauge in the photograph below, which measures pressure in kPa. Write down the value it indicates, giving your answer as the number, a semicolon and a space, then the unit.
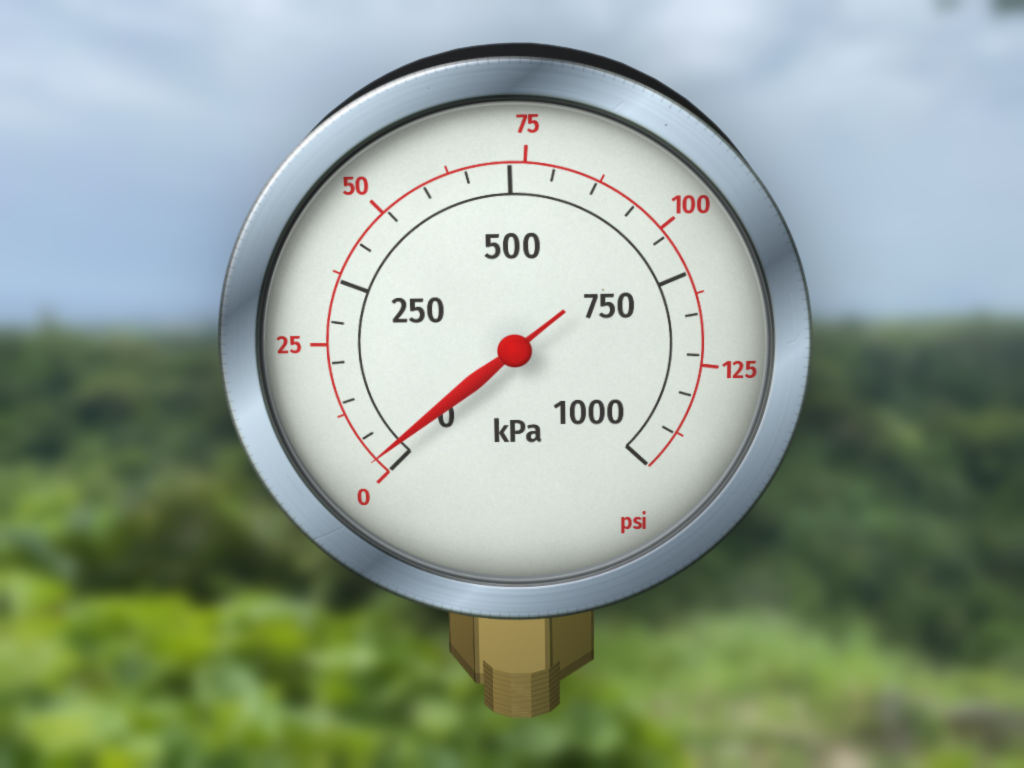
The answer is 25; kPa
